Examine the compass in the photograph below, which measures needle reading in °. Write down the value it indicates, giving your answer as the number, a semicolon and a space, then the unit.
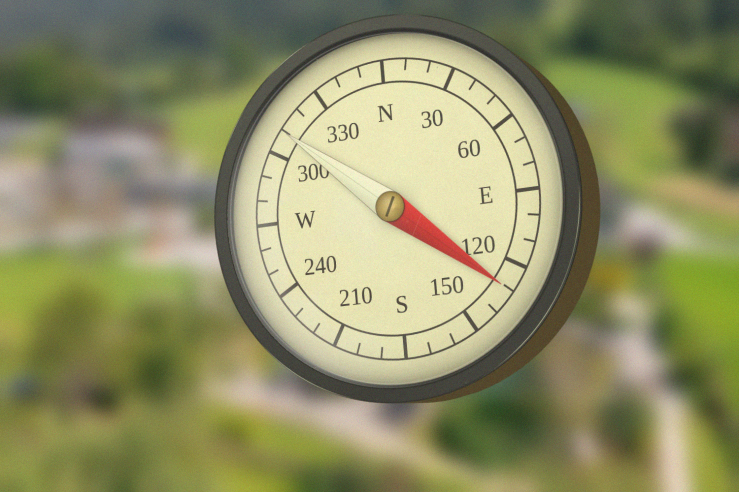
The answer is 130; °
